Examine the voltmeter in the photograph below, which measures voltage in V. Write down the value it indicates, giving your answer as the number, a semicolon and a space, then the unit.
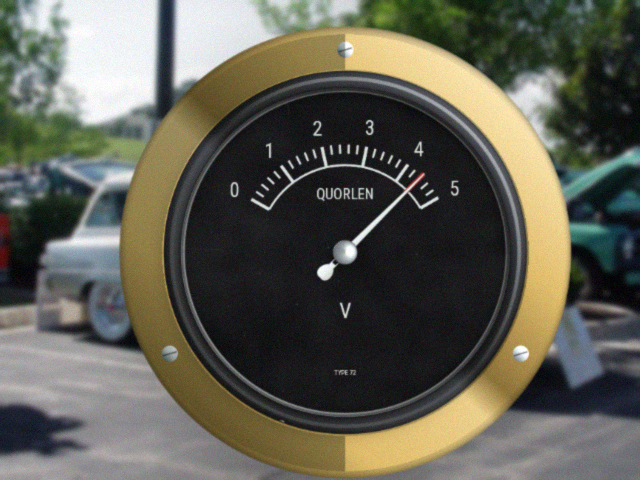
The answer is 4.4; V
